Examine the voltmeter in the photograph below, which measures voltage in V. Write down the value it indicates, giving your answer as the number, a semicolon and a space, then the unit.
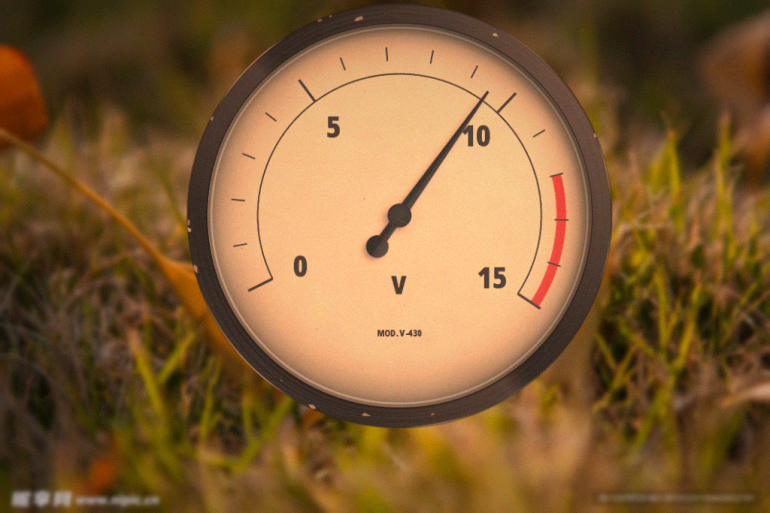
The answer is 9.5; V
